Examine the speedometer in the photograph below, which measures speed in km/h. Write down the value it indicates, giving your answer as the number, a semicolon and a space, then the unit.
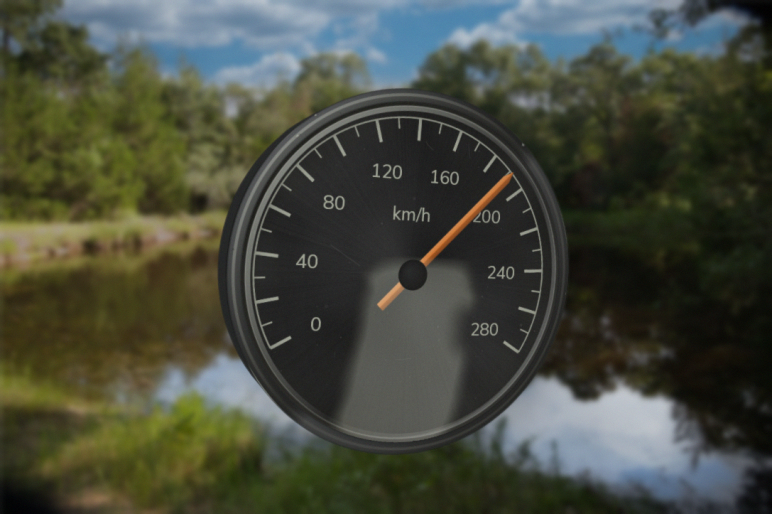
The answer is 190; km/h
